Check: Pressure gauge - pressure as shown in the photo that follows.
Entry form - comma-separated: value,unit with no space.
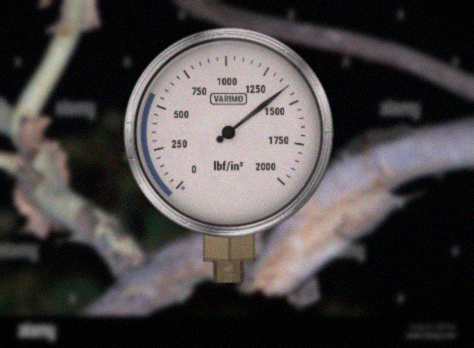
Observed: 1400,psi
